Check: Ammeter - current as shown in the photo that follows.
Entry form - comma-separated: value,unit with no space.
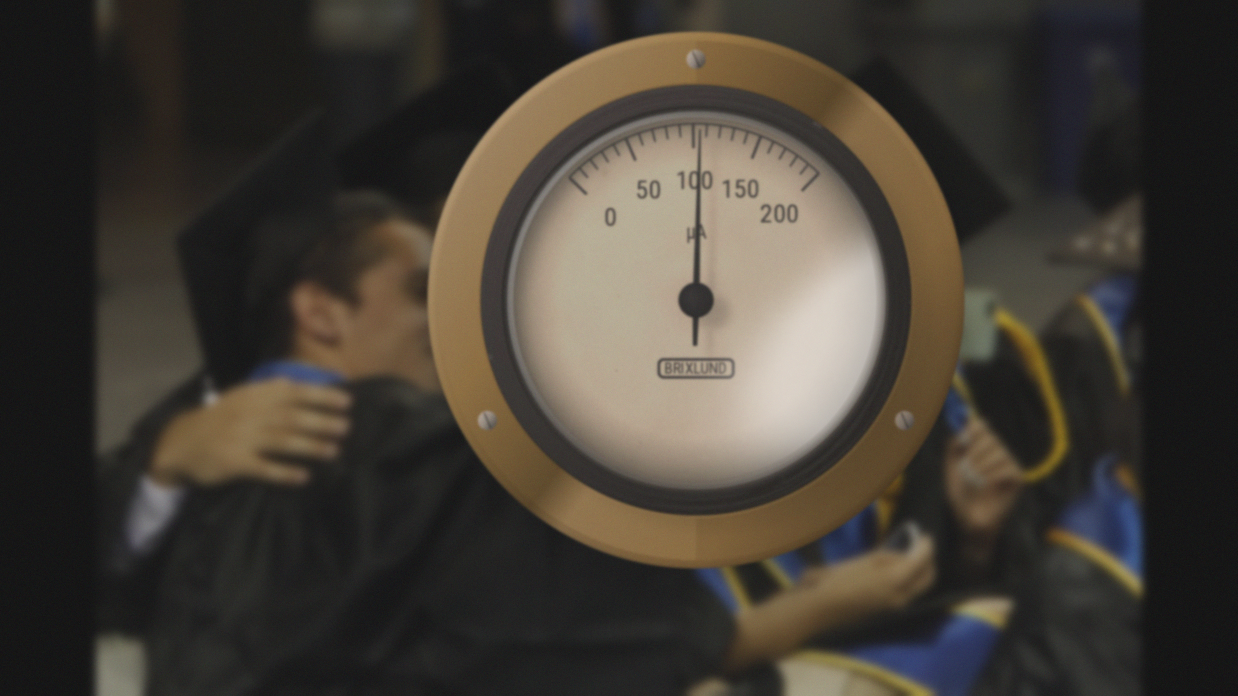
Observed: 105,µA
